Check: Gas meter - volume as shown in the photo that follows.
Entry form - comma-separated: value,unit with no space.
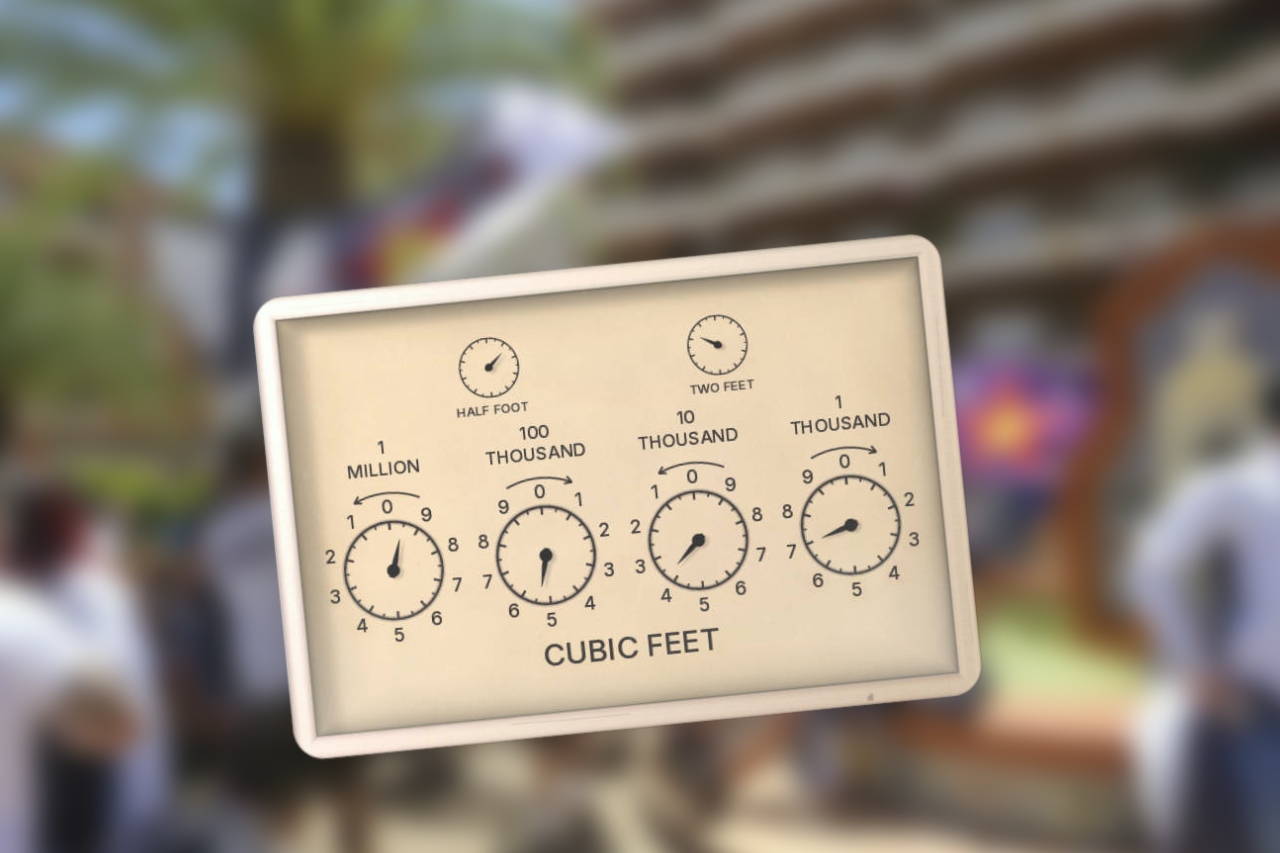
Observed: 953700,ft³
